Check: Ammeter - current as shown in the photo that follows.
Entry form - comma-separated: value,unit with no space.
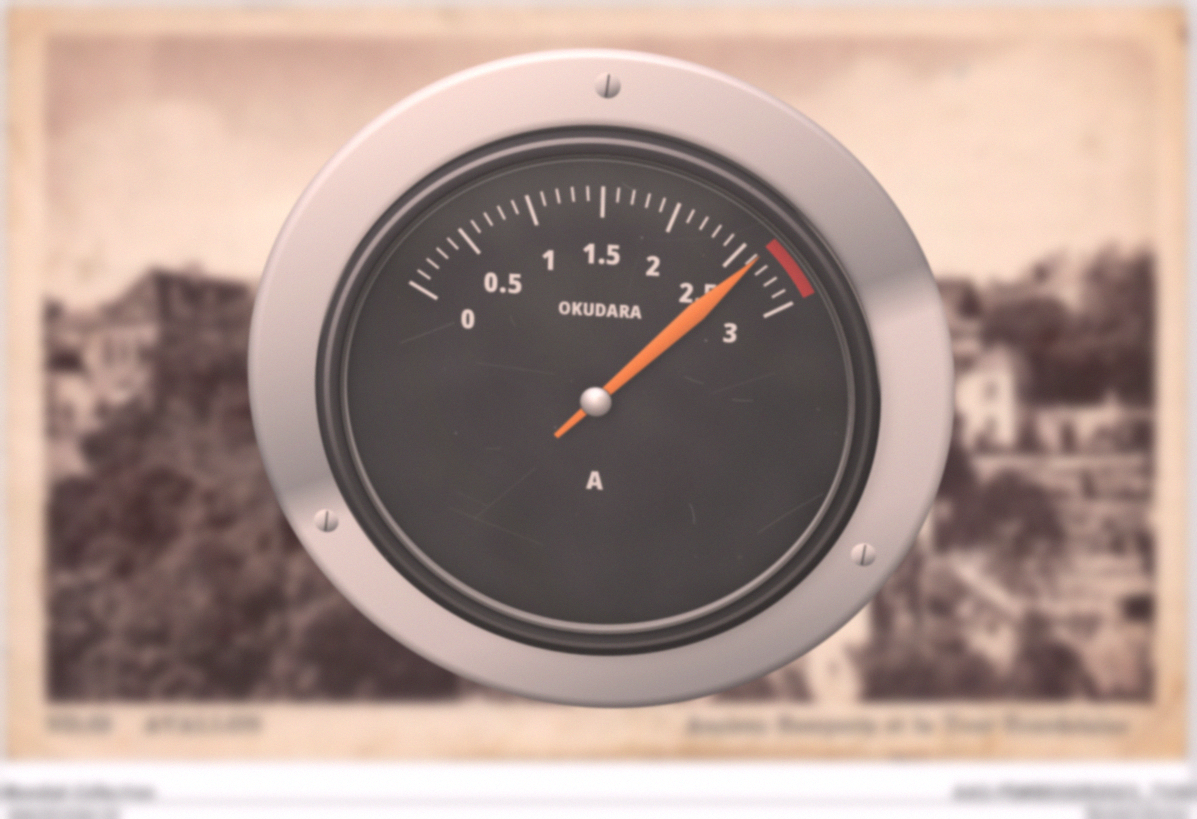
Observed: 2.6,A
